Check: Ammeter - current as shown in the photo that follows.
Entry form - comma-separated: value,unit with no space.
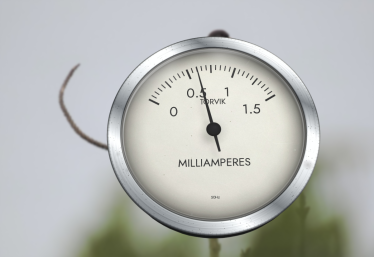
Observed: 0.6,mA
